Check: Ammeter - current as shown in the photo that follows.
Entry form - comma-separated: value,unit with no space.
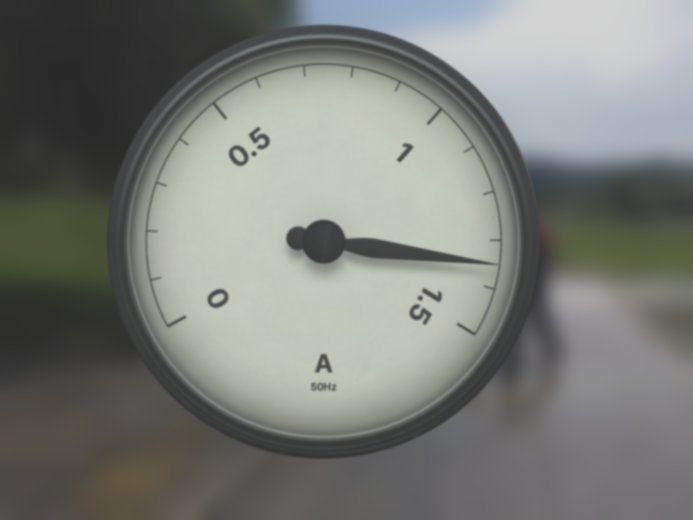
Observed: 1.35,A
